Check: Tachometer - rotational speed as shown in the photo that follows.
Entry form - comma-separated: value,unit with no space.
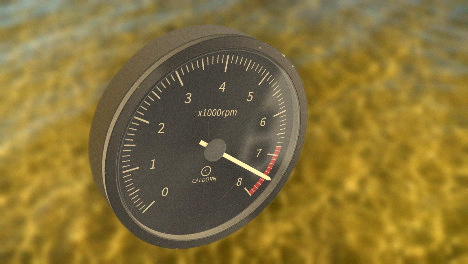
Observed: 7500,rpm
